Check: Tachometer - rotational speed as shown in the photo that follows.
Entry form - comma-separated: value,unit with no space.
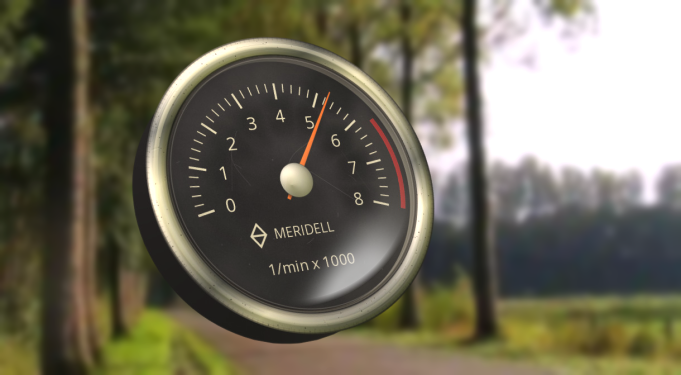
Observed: 5200,rpm
